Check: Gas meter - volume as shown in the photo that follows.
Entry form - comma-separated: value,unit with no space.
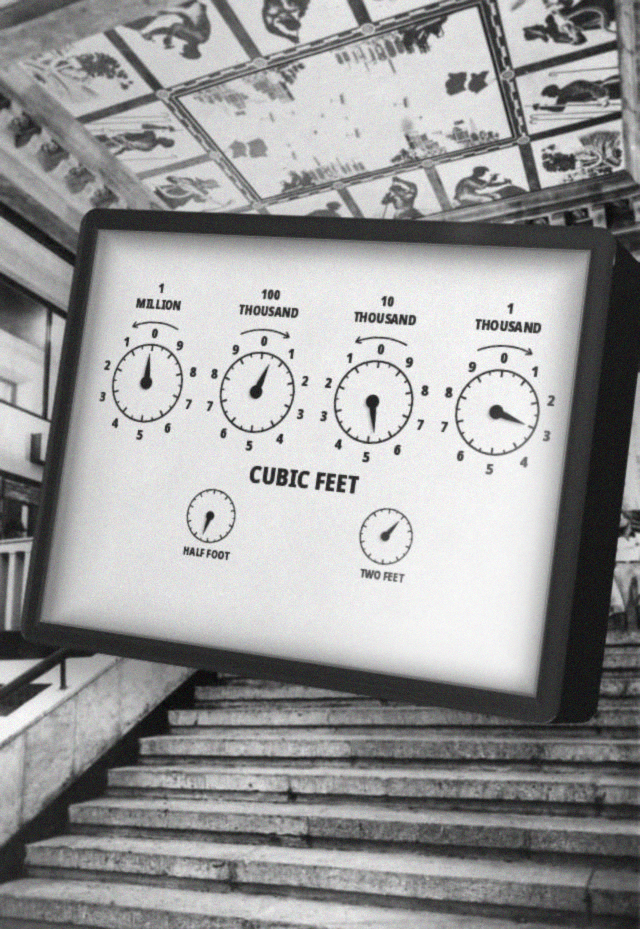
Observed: 5300,ft³
